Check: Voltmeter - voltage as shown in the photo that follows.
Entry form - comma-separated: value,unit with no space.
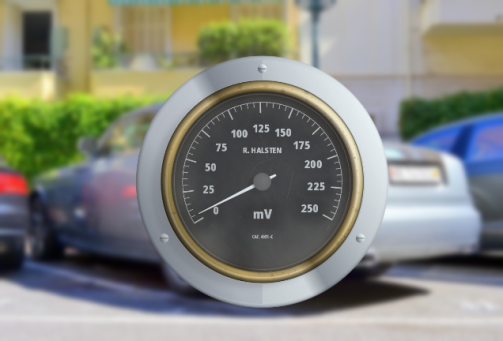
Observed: 5,mV
